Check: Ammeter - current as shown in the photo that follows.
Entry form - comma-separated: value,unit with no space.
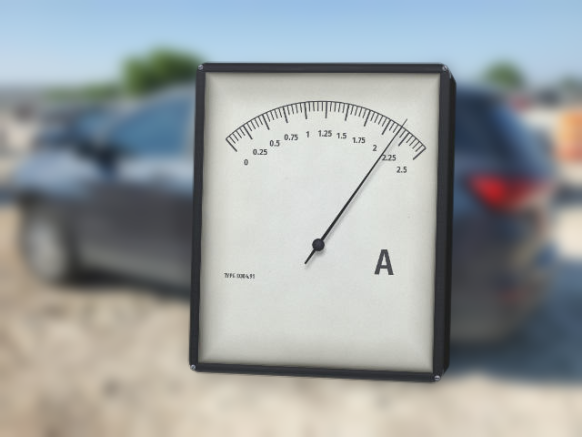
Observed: 2.15,A
